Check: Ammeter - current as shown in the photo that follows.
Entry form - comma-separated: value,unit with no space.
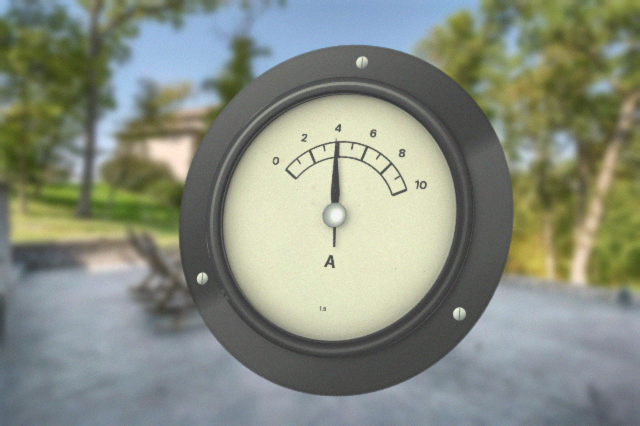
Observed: 4,A
